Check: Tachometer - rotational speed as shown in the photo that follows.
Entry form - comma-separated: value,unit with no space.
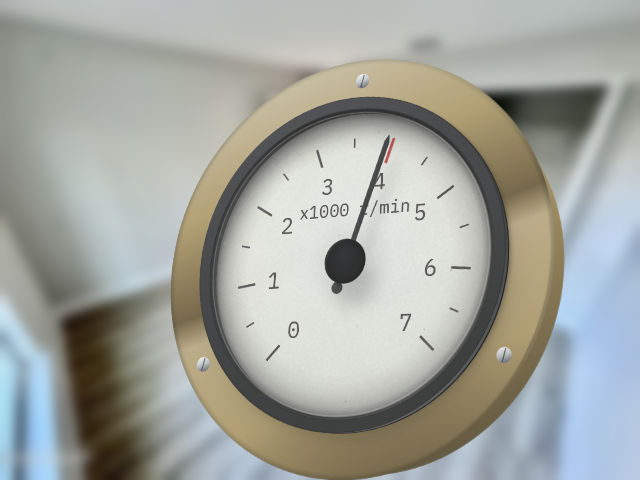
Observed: 4000,rpm
